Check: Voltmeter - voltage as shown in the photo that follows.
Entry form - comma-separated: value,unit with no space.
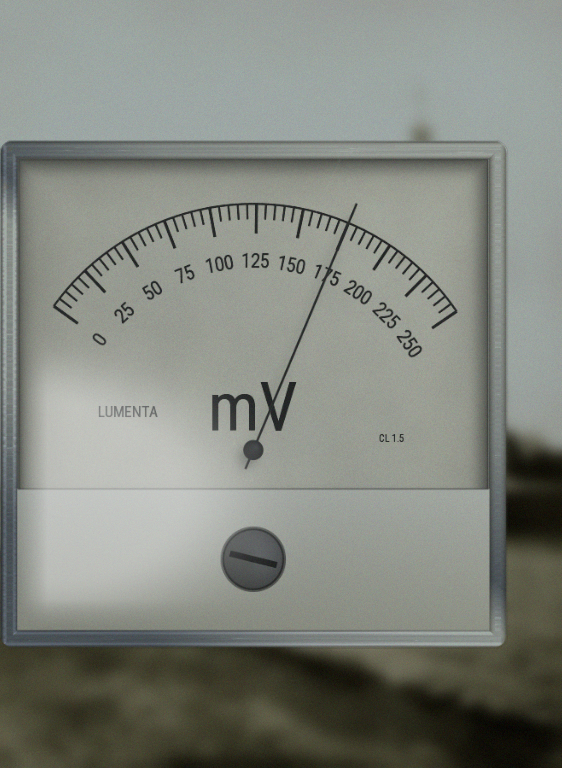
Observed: 175,mV
